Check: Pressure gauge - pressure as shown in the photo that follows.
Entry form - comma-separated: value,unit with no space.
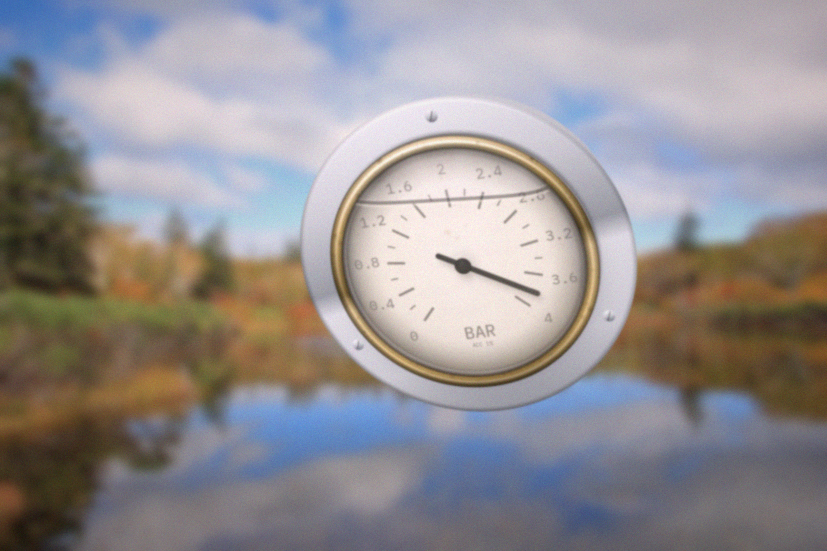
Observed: 3.8,bar
